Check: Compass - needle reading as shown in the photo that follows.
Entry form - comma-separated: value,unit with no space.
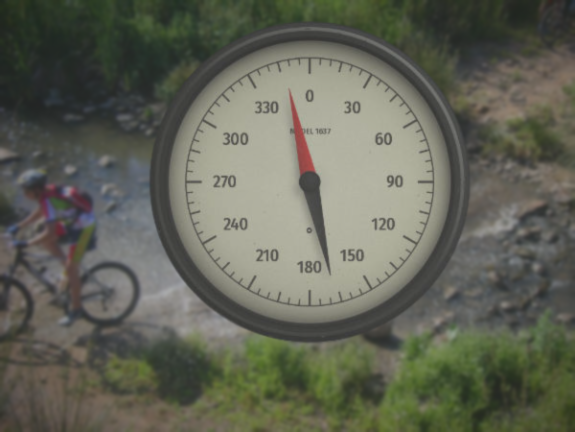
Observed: 347.5,°
